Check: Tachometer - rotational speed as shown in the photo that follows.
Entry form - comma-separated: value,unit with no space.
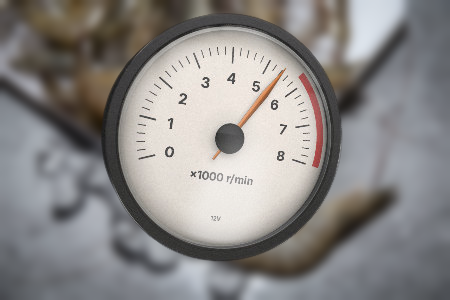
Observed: 5400,rpm
